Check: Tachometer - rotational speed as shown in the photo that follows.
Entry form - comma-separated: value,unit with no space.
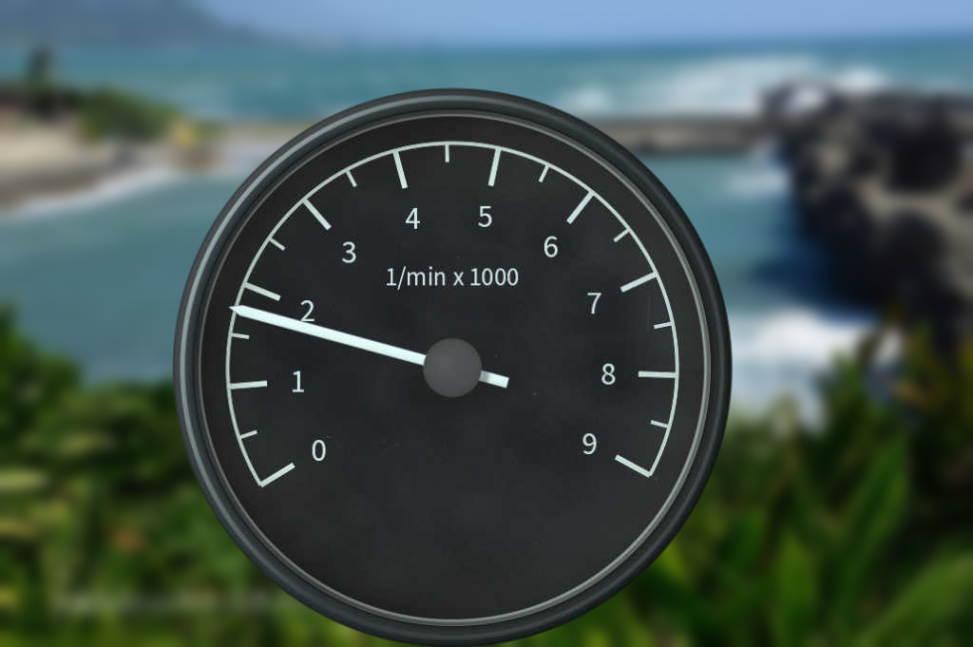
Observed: 1750,rpm
